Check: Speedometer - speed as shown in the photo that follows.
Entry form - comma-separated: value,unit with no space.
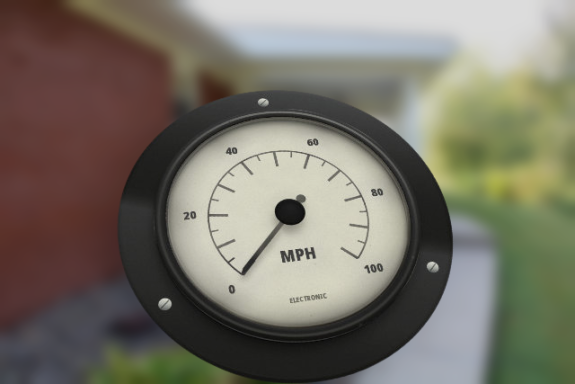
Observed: 0,mph
